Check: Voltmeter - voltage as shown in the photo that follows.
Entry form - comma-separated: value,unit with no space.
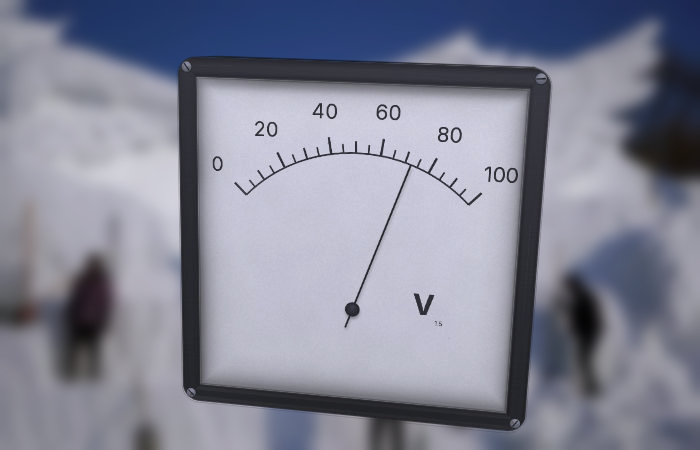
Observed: 72.5,V
